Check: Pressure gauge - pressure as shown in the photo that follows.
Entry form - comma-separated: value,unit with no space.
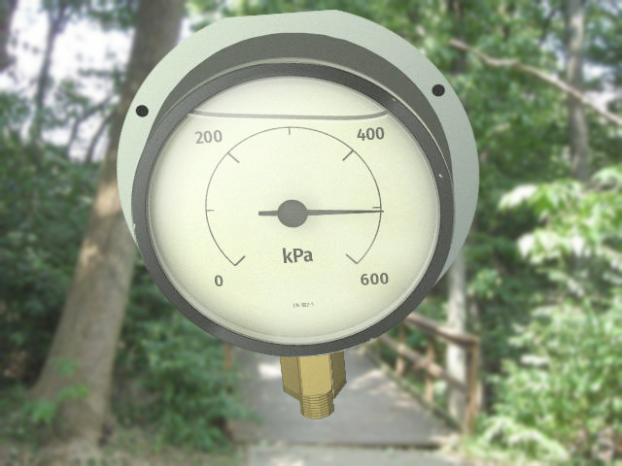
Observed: 500,kPa
